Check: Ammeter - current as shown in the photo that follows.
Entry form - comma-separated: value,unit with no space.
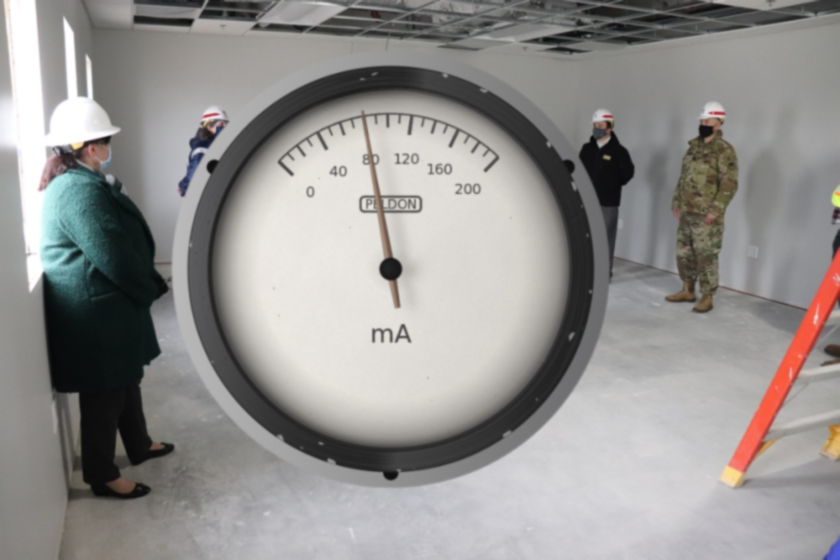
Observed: 80,mA
